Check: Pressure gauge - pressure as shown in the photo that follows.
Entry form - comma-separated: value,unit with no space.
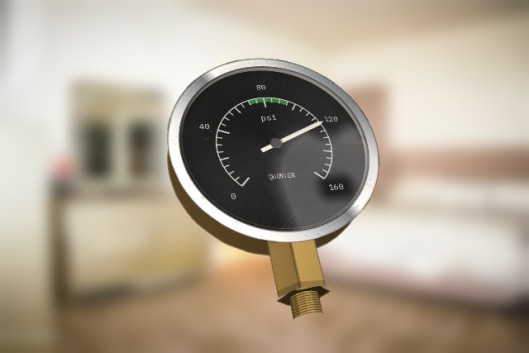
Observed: 120,psi
